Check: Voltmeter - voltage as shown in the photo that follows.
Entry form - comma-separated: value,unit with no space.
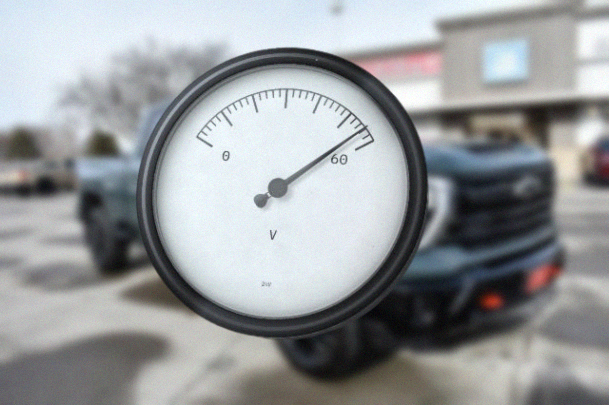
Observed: 56,V
